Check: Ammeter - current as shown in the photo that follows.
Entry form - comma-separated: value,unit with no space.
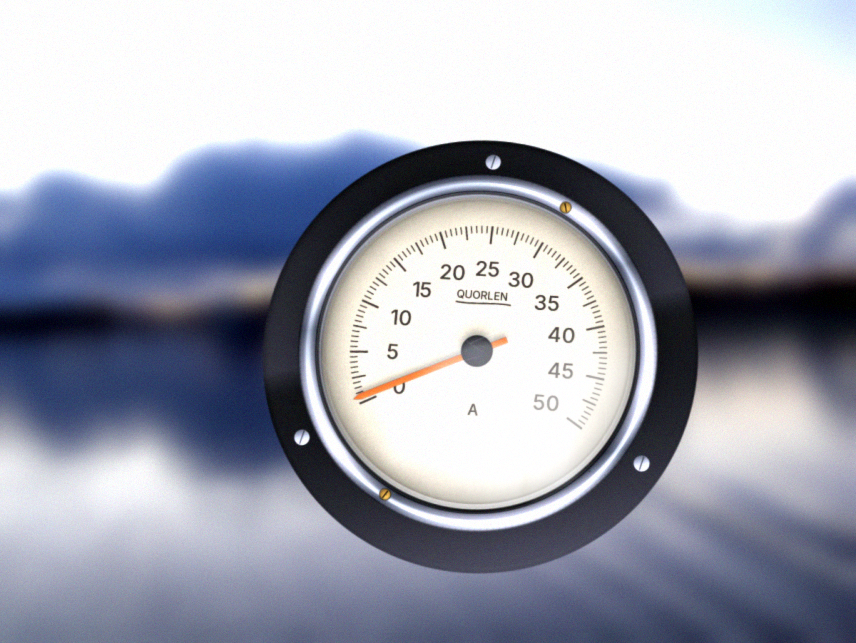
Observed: 0.5,A
